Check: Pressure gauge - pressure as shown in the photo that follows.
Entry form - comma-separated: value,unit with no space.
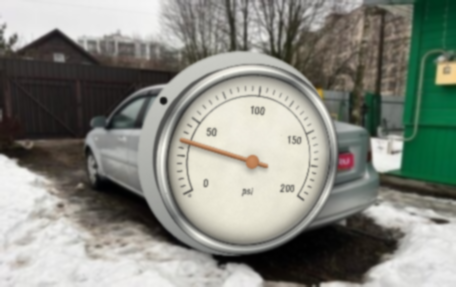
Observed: 35,psi
